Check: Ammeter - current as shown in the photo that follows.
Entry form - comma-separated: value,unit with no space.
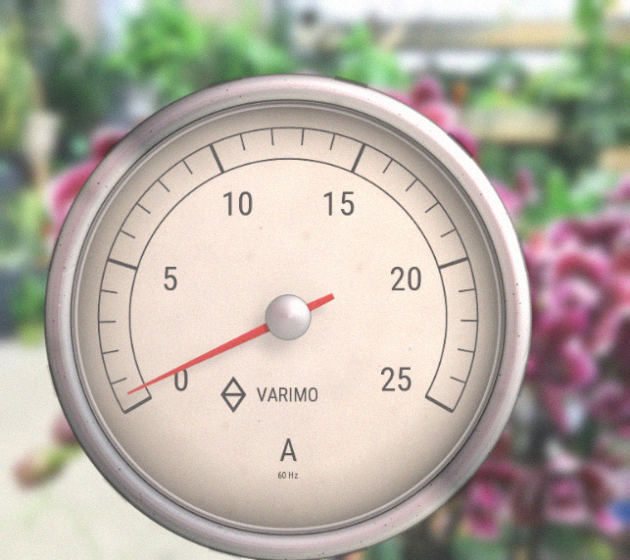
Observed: 0.5,A
